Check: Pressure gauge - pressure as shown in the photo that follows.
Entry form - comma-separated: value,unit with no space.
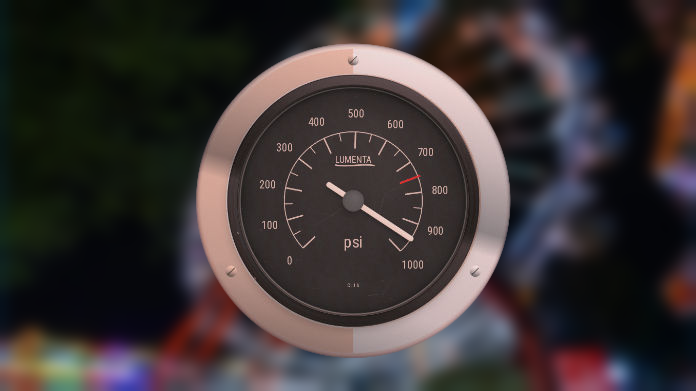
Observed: 950,psi
